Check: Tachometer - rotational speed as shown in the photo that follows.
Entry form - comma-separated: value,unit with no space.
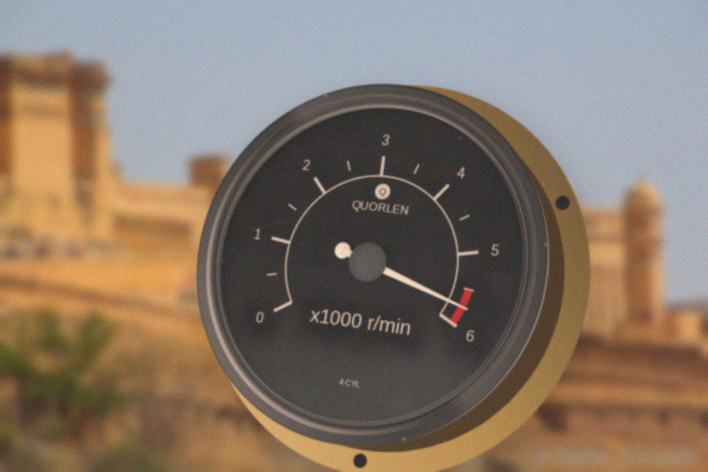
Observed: 5750,rpm
